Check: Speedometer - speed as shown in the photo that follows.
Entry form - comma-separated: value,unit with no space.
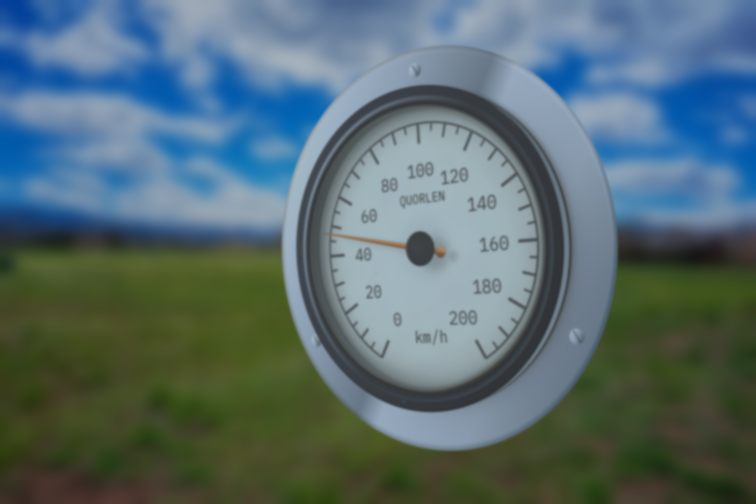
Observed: 47.5,km/h
